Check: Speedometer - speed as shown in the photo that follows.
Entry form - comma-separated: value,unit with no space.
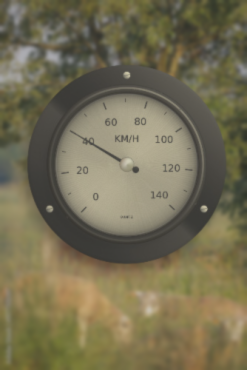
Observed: 40,km/h
